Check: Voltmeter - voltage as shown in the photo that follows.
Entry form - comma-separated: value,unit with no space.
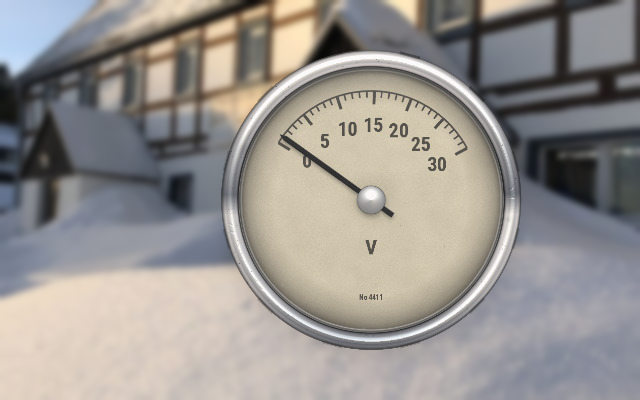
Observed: 1,V
